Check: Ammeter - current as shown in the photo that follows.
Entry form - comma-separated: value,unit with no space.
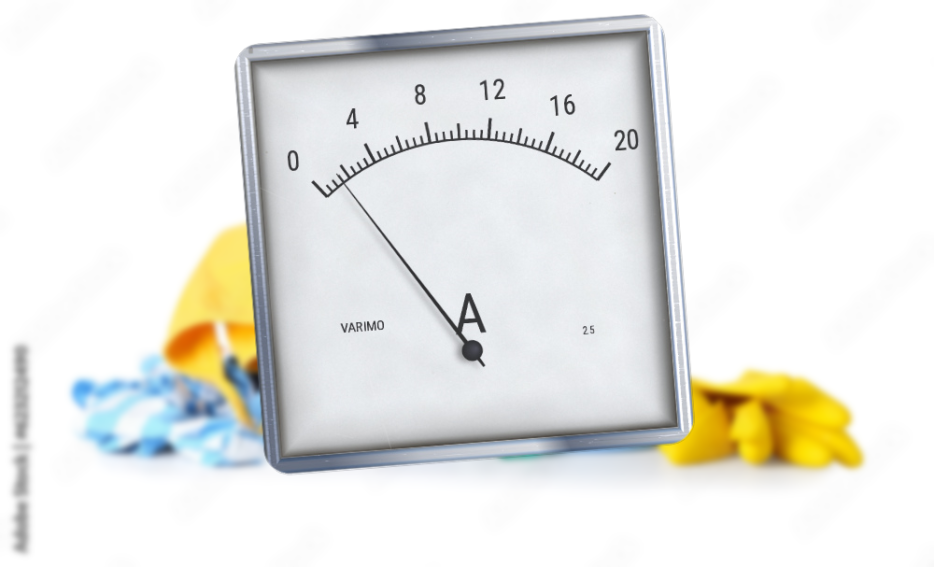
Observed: 1.5,A
